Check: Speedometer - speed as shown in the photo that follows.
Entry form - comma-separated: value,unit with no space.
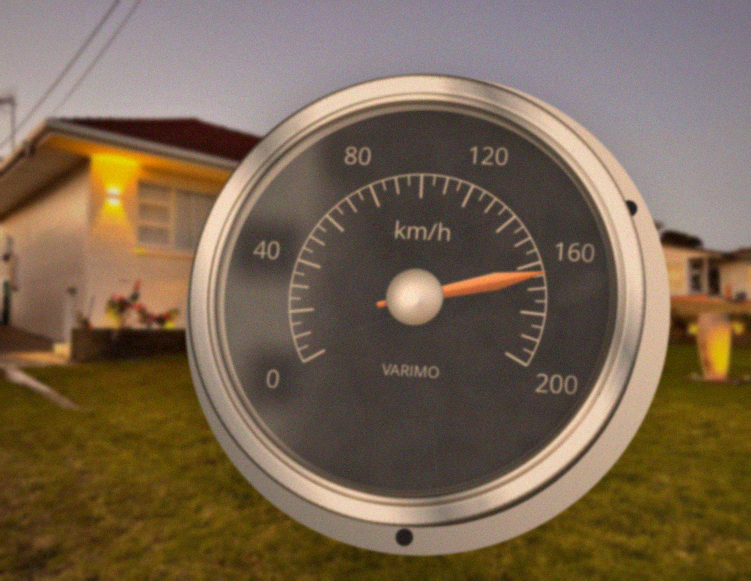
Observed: 165,km/h
